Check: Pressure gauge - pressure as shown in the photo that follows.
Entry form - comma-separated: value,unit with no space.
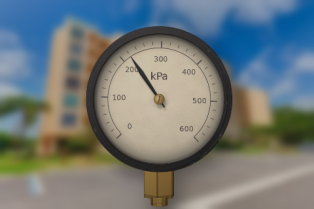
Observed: 220,kPa
